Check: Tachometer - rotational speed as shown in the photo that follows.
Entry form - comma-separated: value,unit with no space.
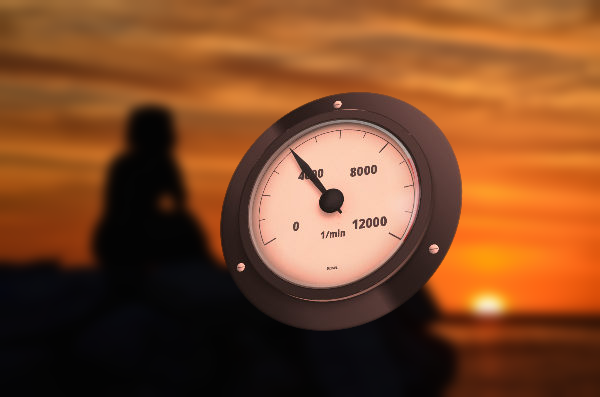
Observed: 4000,rpm
